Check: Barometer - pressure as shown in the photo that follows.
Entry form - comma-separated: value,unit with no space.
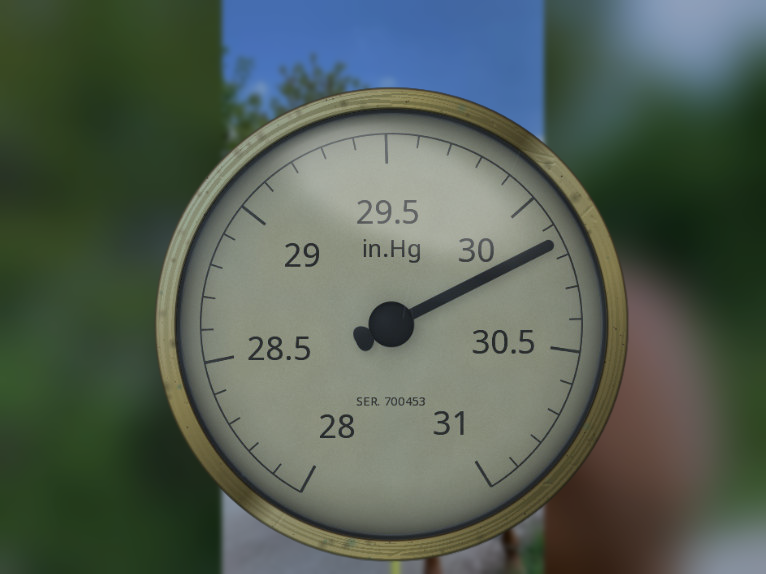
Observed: 30.15,inHg
